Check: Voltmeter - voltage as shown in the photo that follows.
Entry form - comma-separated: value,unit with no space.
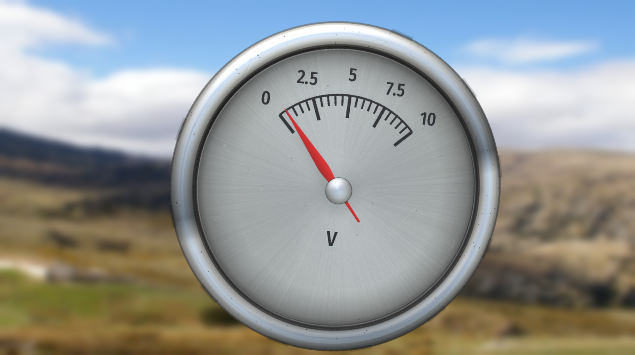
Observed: 0.5,V
